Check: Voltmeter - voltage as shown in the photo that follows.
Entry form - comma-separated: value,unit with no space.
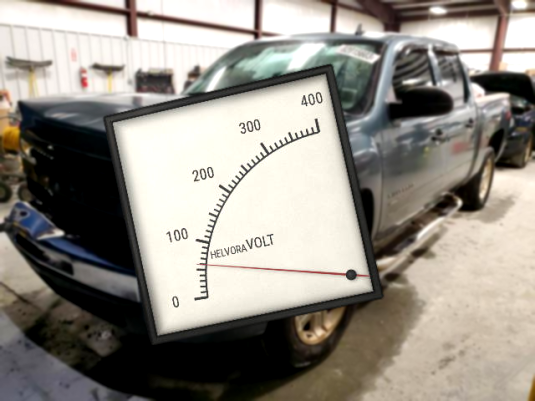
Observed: 60,V
